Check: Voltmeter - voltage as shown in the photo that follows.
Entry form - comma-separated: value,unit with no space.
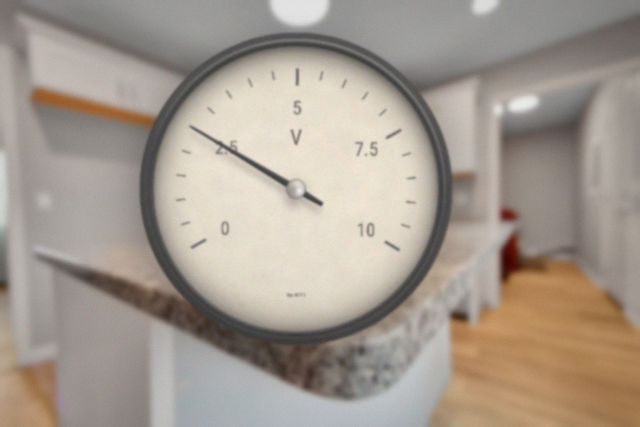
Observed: 2.5,V
